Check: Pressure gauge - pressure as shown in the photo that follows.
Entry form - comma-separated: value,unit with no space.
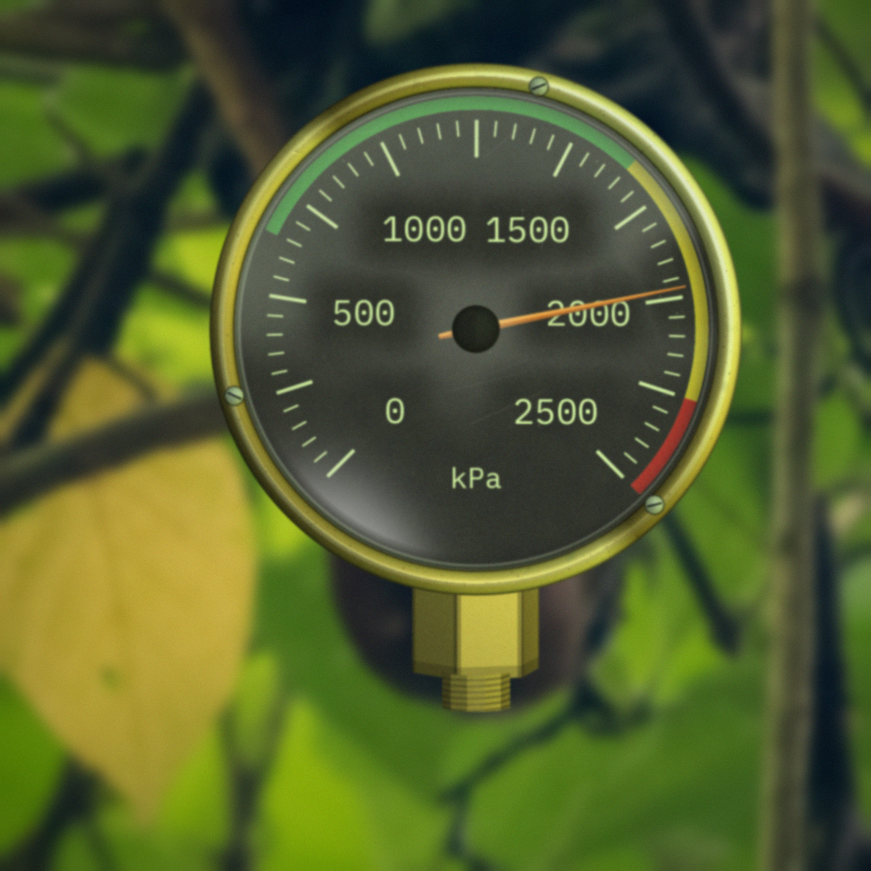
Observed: 1975,kPa
